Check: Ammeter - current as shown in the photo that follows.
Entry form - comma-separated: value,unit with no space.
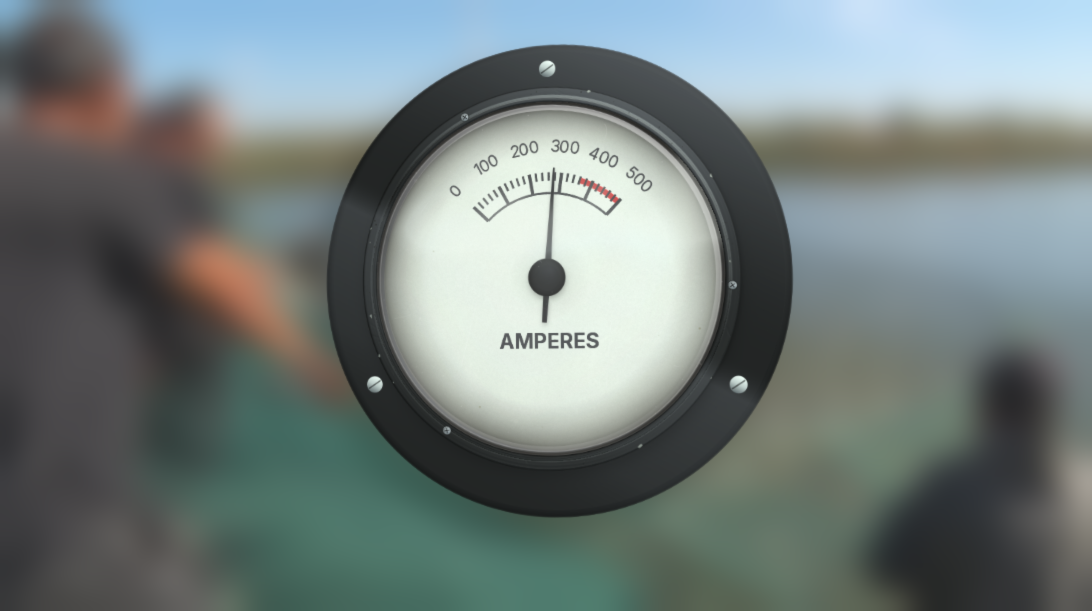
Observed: 280,A
